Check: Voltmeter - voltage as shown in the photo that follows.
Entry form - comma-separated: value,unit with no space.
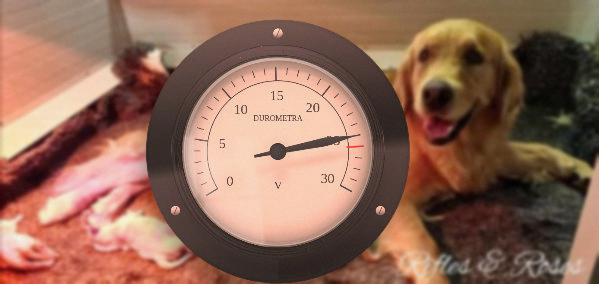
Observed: 25,V
